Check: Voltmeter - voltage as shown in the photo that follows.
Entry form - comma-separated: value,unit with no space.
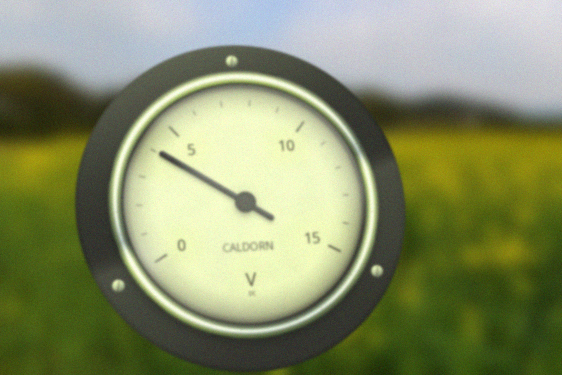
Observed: 4,V
